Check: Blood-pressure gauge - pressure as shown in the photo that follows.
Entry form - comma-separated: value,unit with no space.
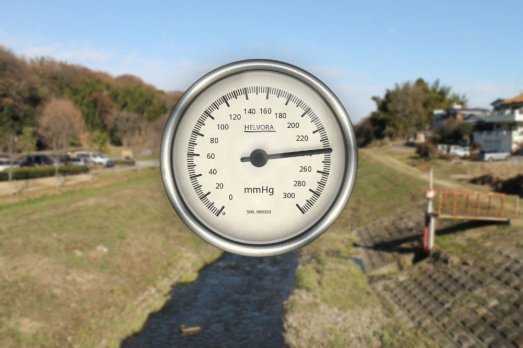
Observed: 240,mmHg
